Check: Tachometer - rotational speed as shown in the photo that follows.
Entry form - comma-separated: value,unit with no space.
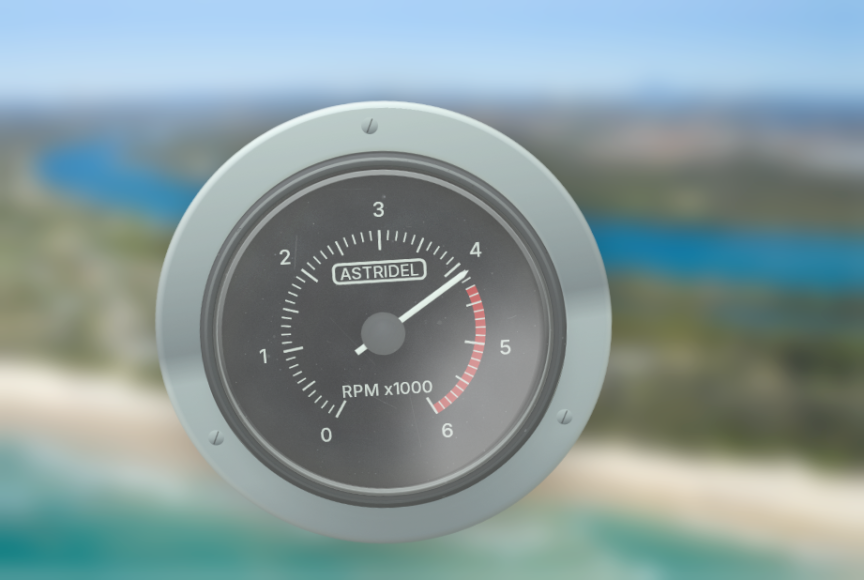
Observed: 4100,rpm
